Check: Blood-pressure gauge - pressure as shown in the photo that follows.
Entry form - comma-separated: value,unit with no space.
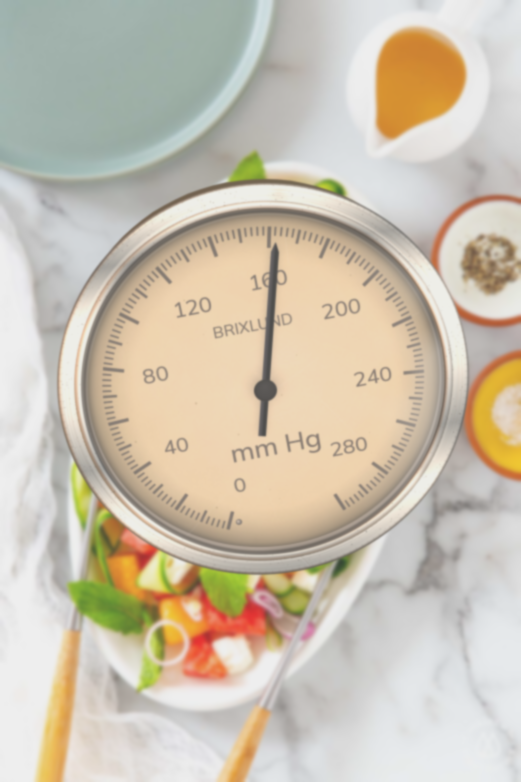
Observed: 162,mmHg
